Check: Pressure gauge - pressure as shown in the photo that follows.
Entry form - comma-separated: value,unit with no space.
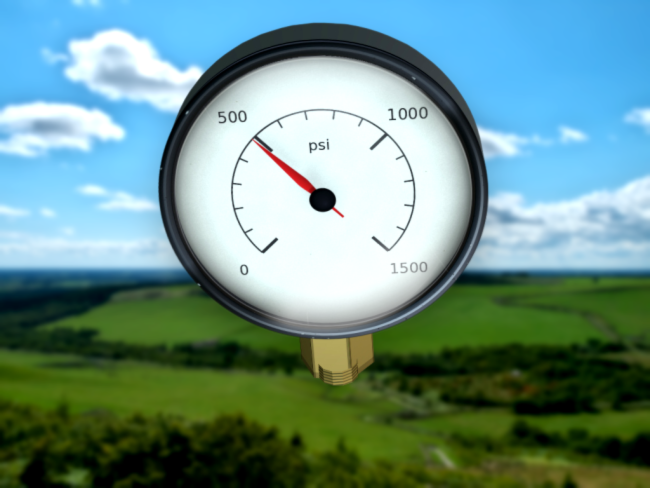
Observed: 500,psi
